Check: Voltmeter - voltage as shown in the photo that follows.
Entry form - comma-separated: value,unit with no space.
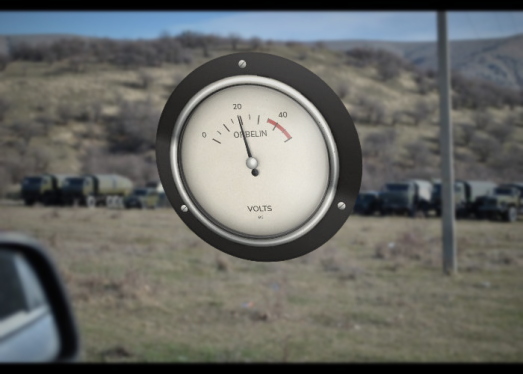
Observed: 20,V
